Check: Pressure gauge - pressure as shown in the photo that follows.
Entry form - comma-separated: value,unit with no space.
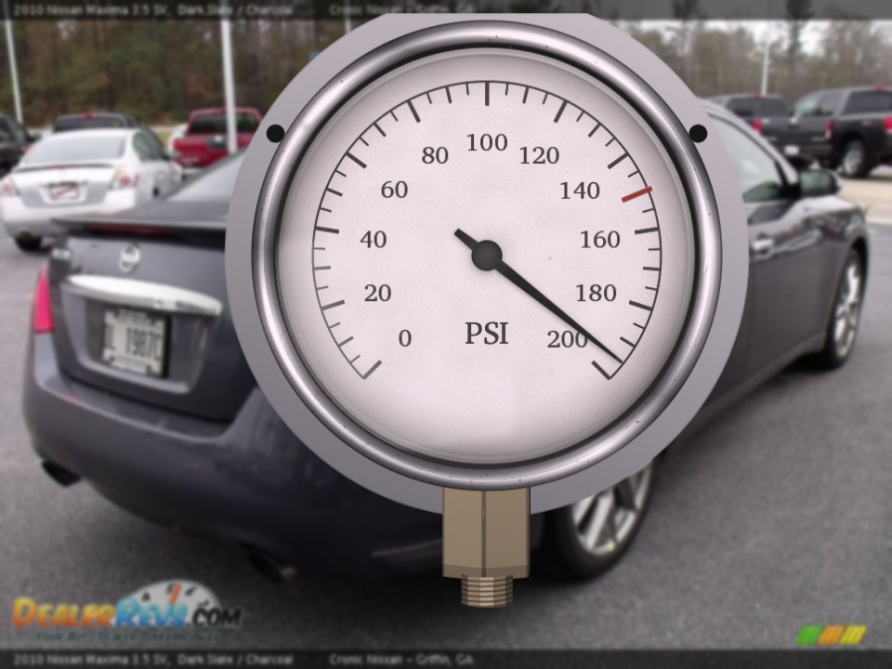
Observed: 195,psi
